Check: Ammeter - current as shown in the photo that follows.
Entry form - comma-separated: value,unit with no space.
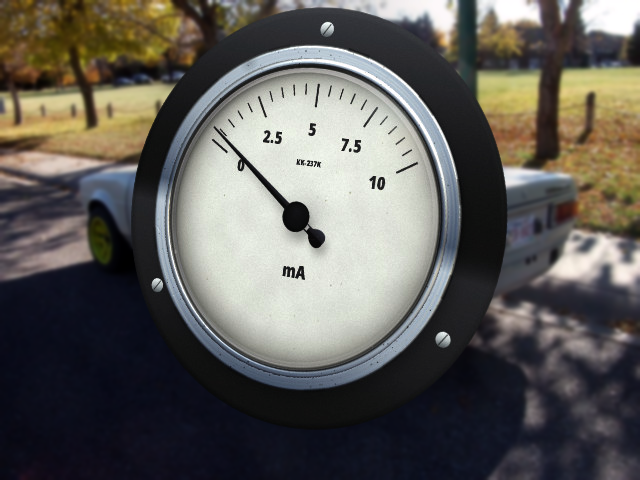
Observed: 0.5,mA
